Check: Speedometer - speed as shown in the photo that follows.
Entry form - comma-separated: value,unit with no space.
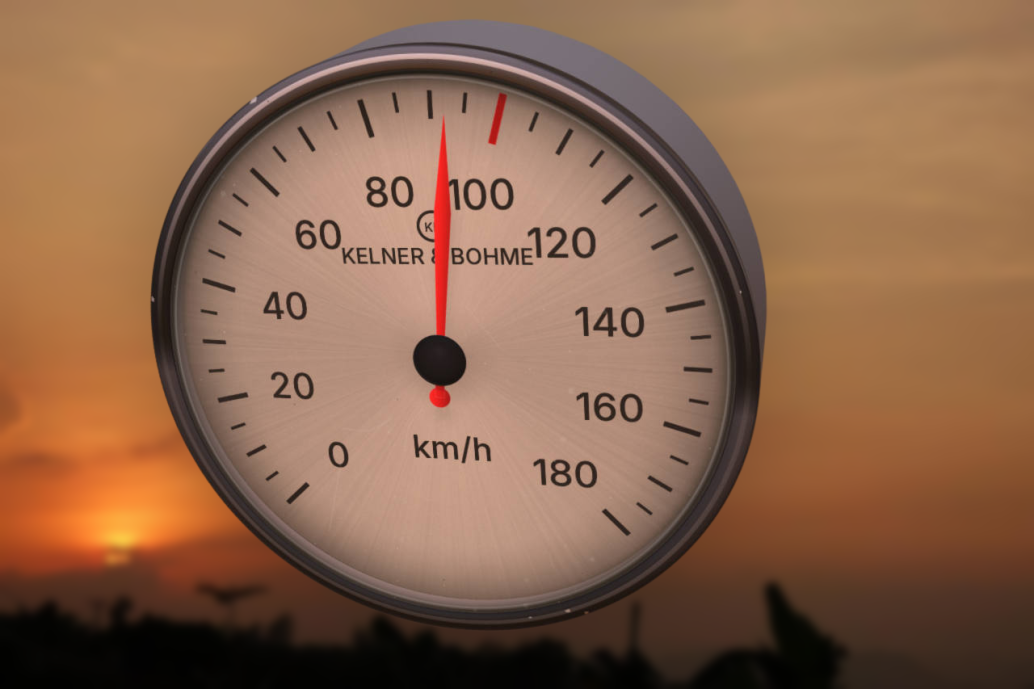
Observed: 92.5,km/h
